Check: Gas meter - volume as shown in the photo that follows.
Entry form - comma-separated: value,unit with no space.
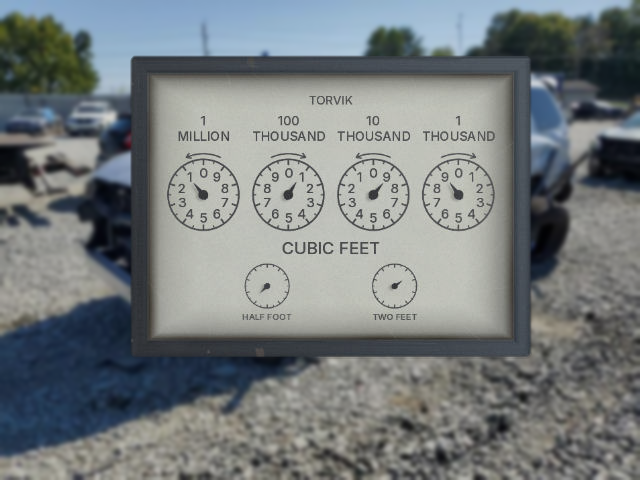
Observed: 108900,ft³
